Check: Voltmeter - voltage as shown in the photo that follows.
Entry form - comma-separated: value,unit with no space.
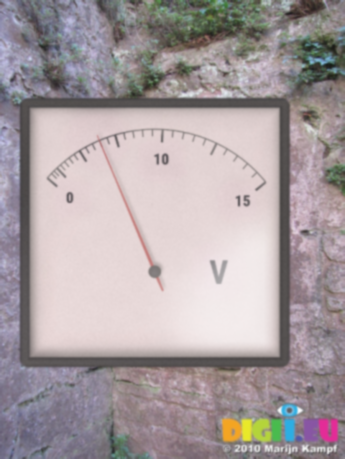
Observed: 6.5,V
